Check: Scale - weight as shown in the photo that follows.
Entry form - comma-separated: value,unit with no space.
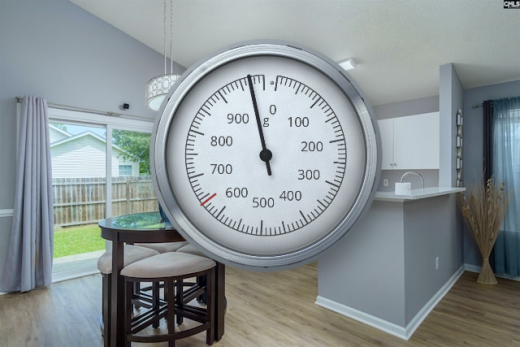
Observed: 970,g
